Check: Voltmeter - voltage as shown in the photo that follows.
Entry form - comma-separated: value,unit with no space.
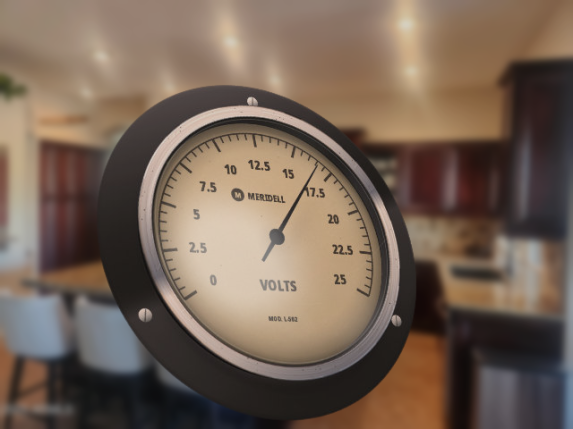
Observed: 16.5,V
